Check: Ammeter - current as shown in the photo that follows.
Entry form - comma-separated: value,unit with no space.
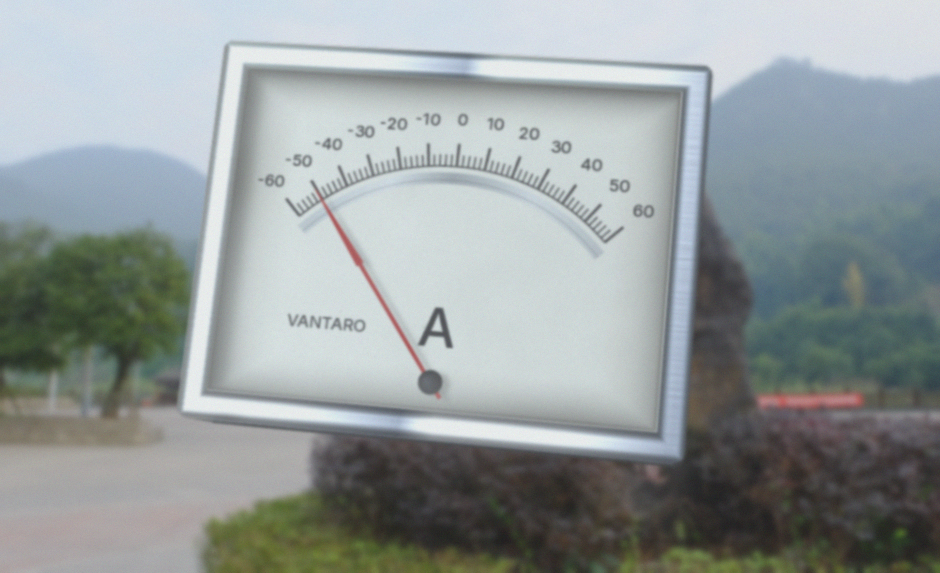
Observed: -50,A
